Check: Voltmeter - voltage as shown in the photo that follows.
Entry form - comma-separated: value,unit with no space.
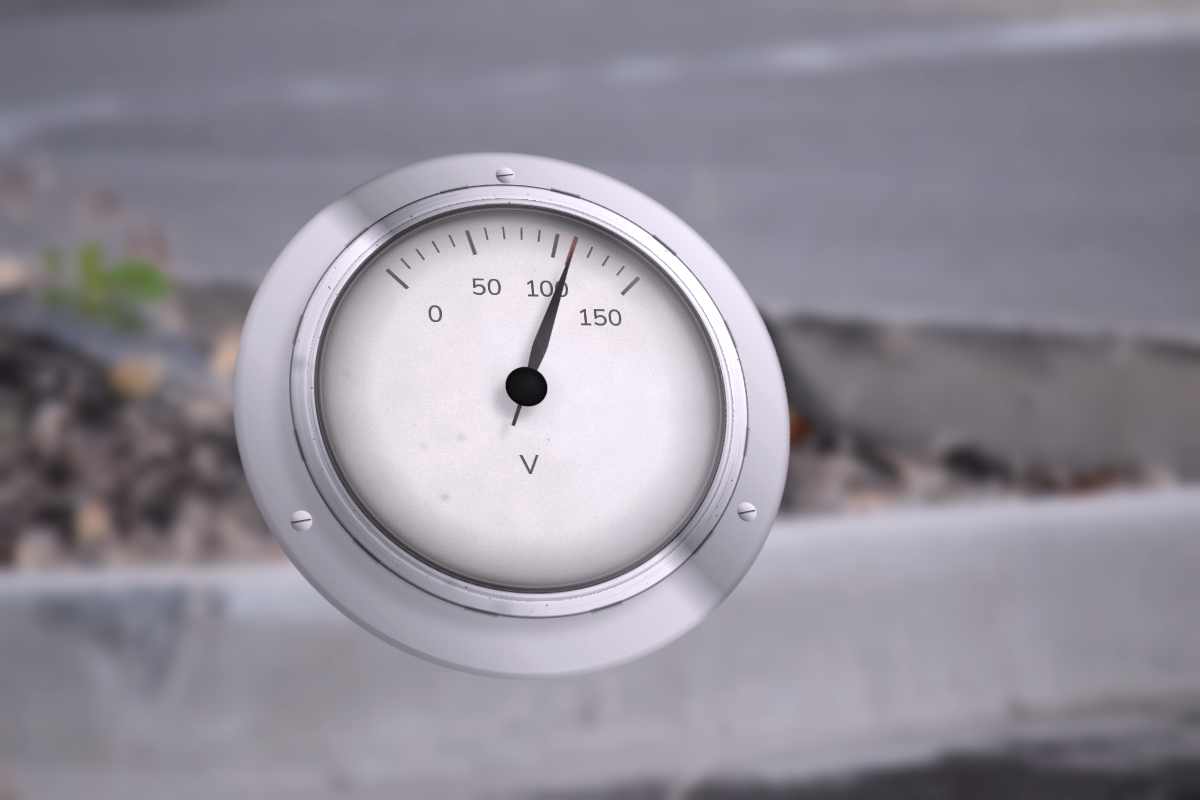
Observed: 110,V
